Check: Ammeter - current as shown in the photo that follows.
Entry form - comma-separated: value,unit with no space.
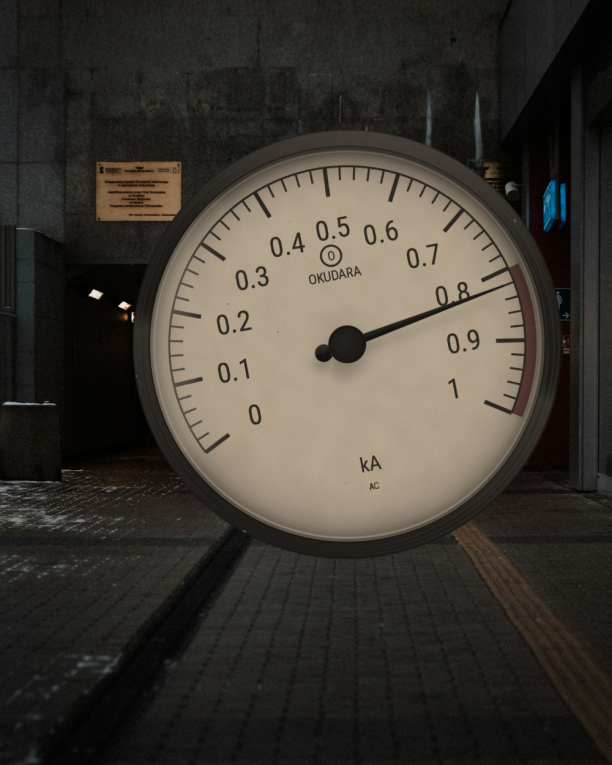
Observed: 0.82,kA
